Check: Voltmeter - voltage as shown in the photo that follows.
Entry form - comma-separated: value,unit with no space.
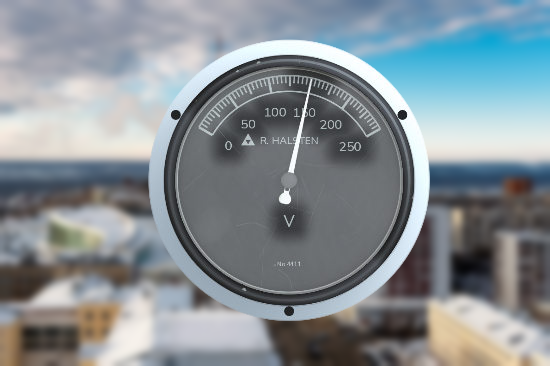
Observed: 150,V
